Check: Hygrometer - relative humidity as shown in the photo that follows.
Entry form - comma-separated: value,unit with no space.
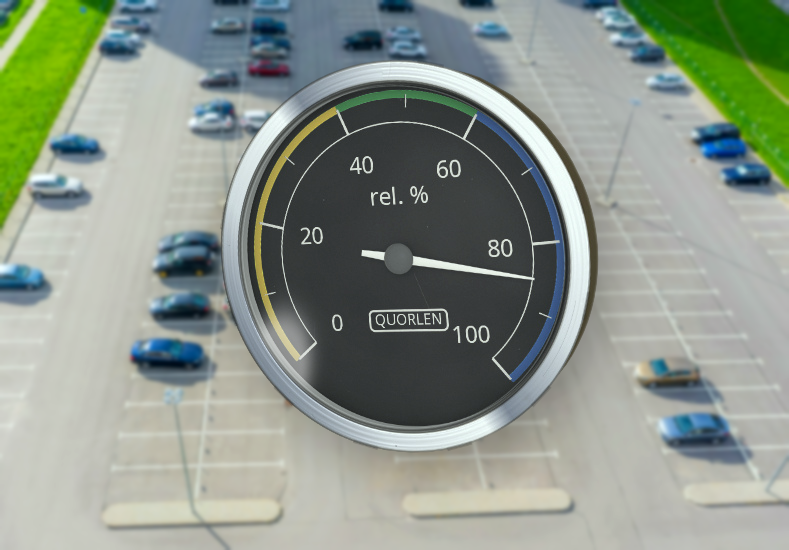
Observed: 85,%
